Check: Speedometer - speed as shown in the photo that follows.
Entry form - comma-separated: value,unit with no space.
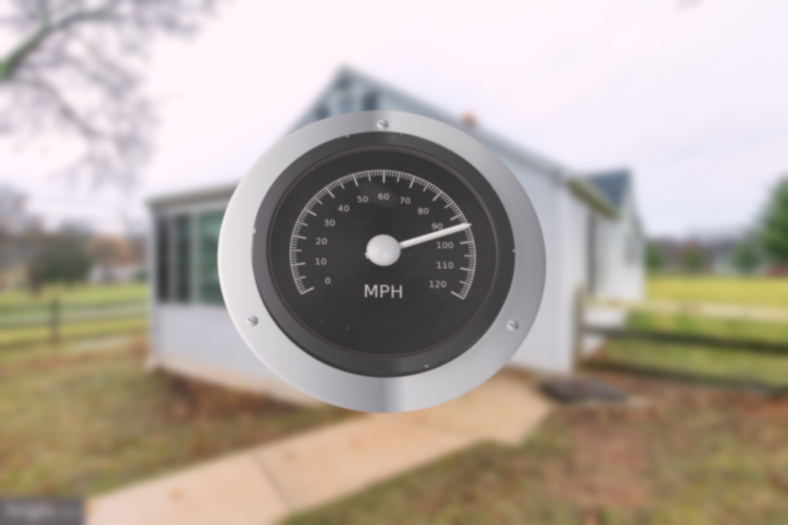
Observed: 95,mph
